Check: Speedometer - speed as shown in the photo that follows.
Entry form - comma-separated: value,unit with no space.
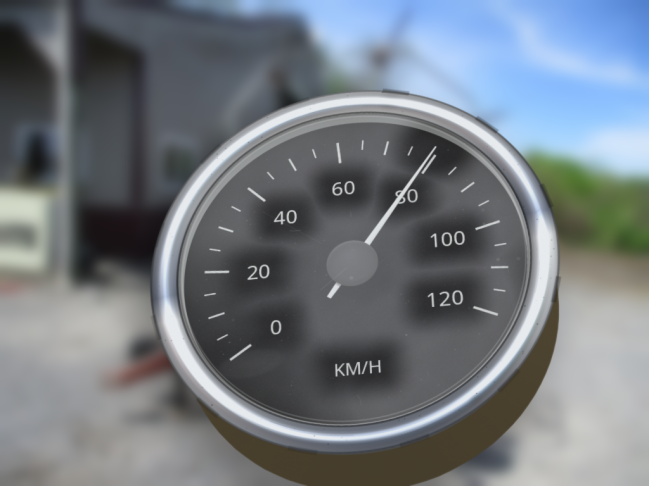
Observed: 80,km/h
